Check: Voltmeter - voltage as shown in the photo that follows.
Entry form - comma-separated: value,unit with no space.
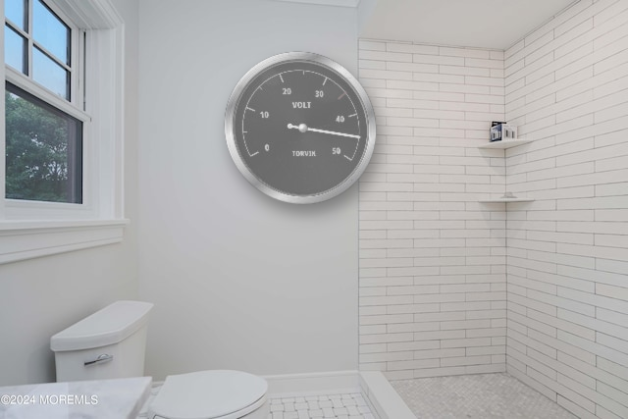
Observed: 45,V
